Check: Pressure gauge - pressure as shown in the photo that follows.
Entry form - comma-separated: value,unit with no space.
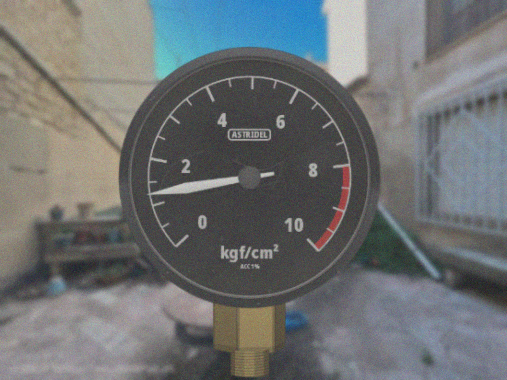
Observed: 1.25,kg/cm²
